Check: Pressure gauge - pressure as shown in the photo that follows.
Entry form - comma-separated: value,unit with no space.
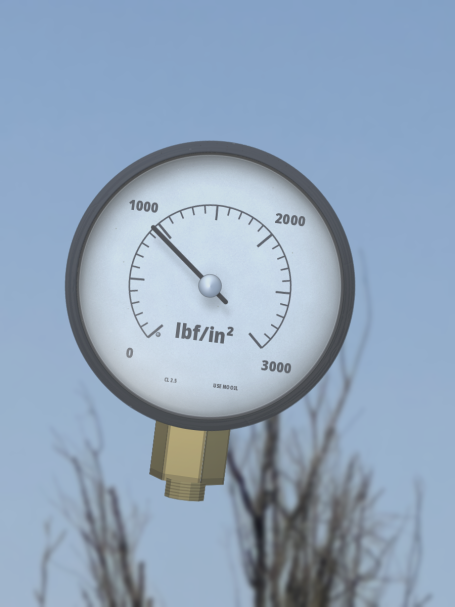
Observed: 950,psi
